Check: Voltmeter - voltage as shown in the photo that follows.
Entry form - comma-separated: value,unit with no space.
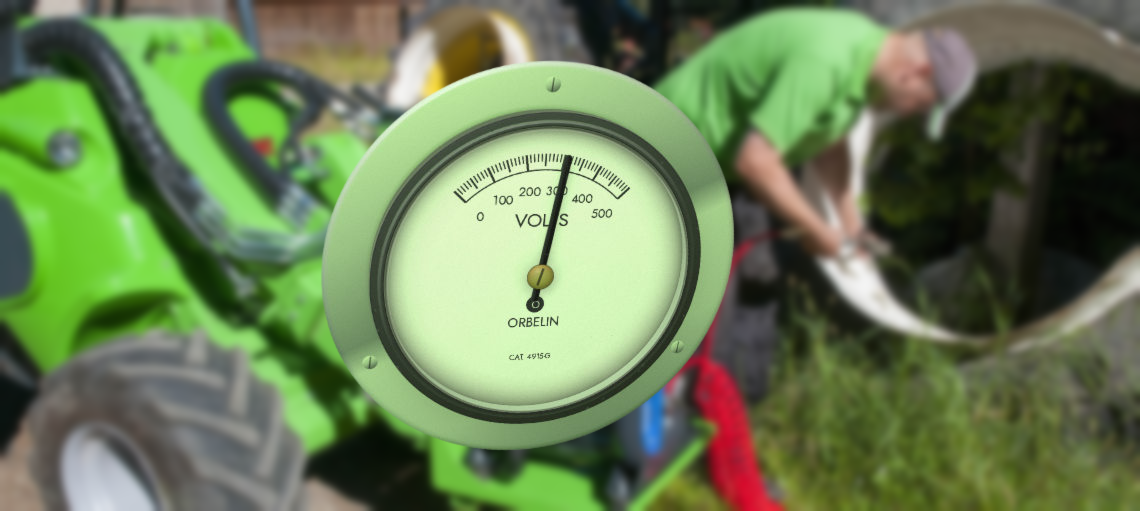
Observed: 300,V
